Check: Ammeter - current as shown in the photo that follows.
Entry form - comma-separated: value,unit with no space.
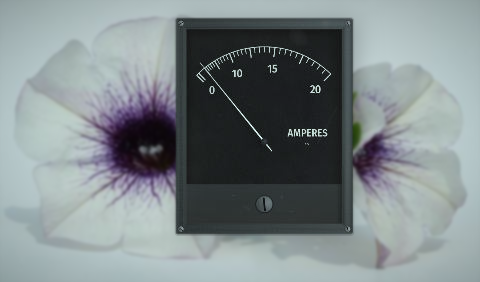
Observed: 5,A
